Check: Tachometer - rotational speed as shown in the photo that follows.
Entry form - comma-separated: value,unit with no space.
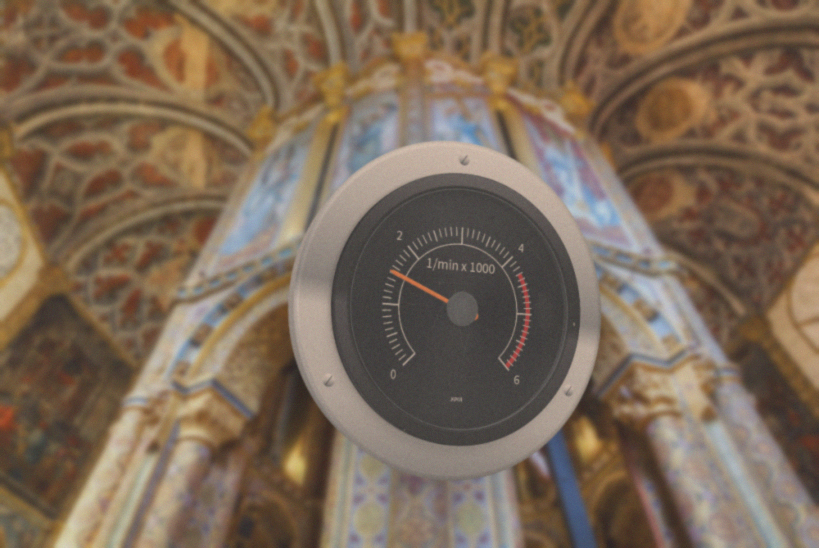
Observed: 1500,rpm
